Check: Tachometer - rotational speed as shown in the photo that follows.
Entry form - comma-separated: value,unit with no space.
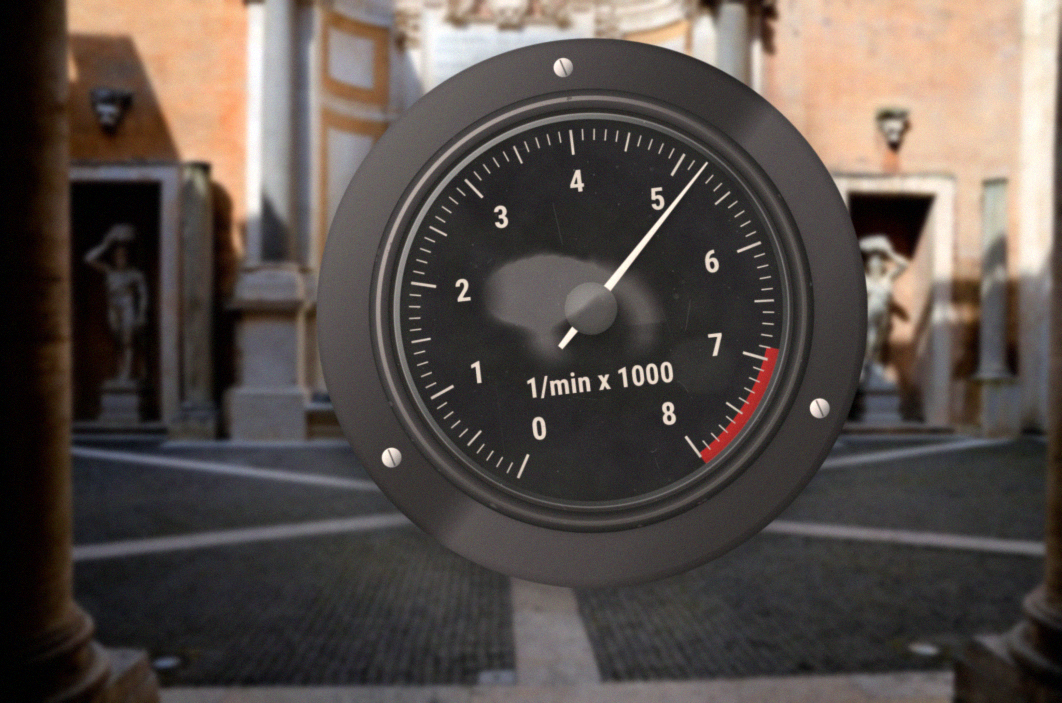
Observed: 5200,rpm
